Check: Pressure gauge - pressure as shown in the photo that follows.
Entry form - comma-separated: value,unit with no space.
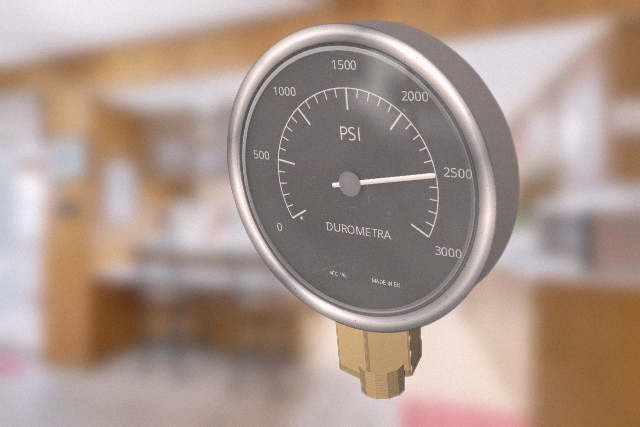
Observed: 2500,psi
